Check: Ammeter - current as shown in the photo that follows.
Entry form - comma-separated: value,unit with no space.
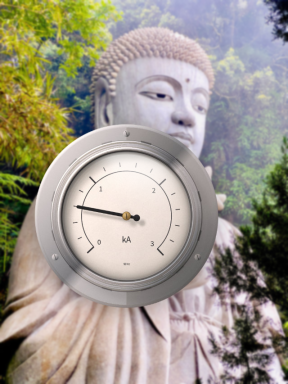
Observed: 0.6,kA
